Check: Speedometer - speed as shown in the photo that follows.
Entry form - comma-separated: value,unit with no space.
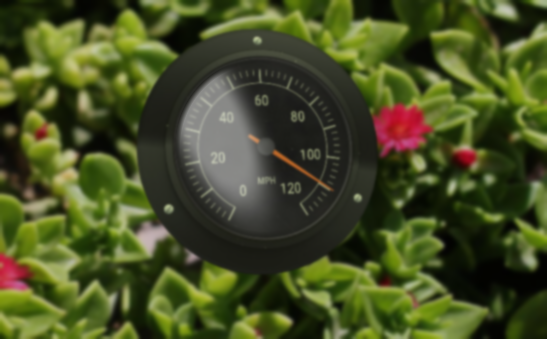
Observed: 110,mph
